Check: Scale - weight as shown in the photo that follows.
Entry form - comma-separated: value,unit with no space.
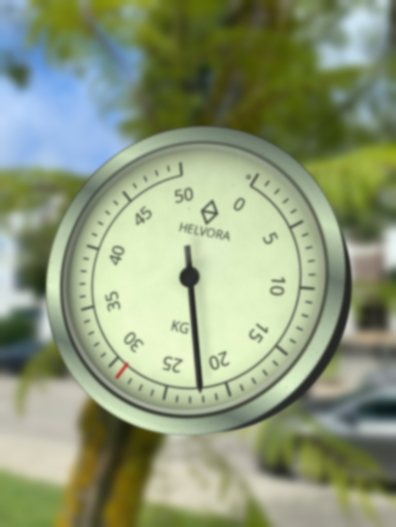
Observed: 22,kg
